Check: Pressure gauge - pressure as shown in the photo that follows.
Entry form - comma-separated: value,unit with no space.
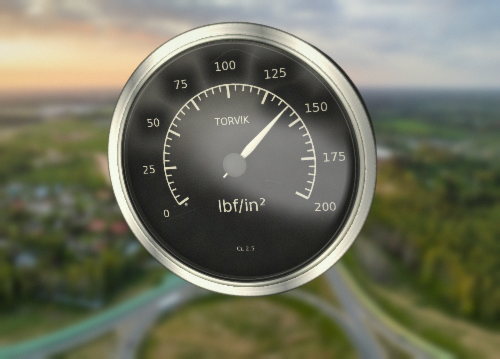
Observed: 140,psi
